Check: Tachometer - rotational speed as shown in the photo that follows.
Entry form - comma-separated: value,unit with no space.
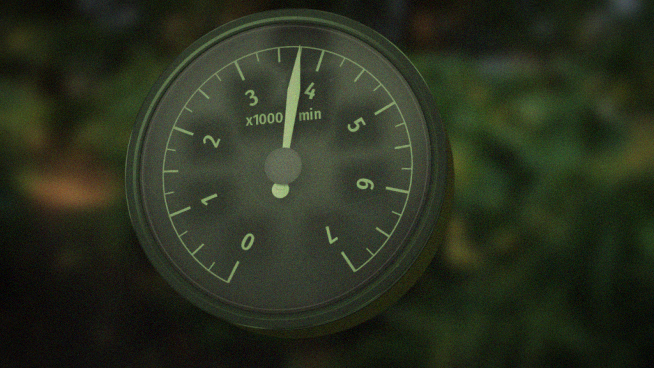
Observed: 3750,rpm
